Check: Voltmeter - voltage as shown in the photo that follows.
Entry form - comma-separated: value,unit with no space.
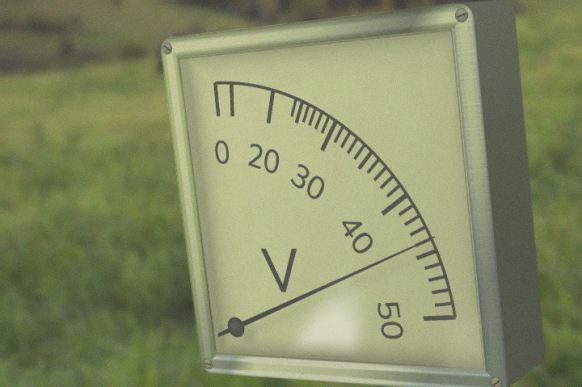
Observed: 44,V
